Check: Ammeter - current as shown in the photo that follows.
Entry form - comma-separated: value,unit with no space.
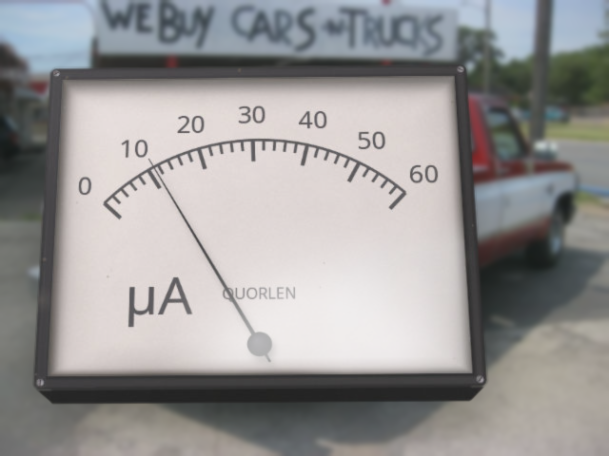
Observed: 11,µA
